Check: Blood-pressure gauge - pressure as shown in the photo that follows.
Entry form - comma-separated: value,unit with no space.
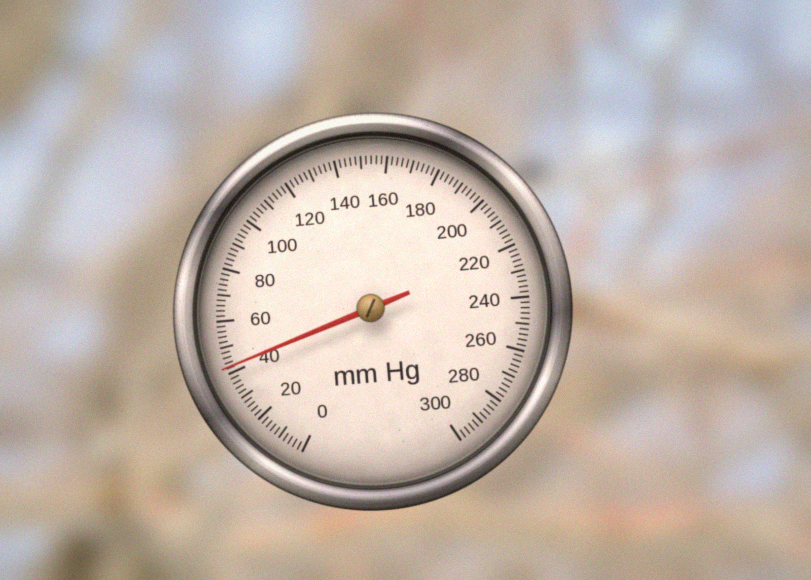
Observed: 42,mmHg
